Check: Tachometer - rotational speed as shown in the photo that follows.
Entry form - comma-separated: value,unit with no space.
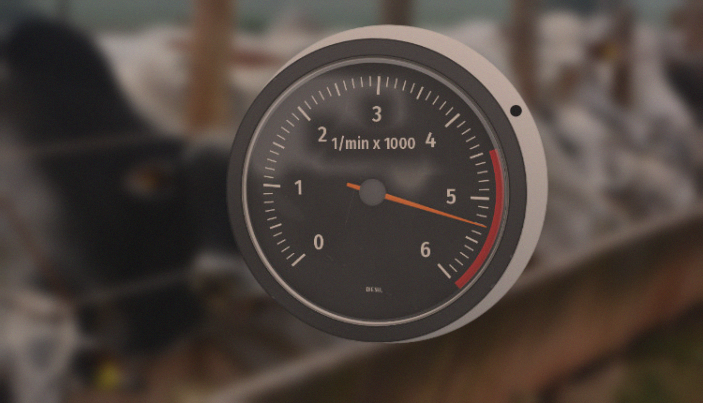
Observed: 5300,rpm
